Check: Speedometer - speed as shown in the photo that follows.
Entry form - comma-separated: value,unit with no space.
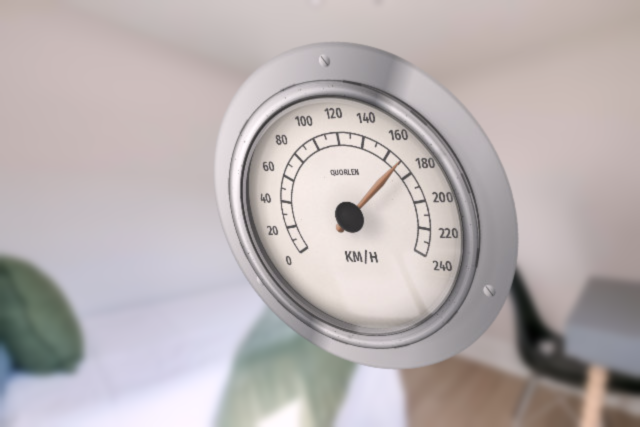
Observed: 170,km/h
